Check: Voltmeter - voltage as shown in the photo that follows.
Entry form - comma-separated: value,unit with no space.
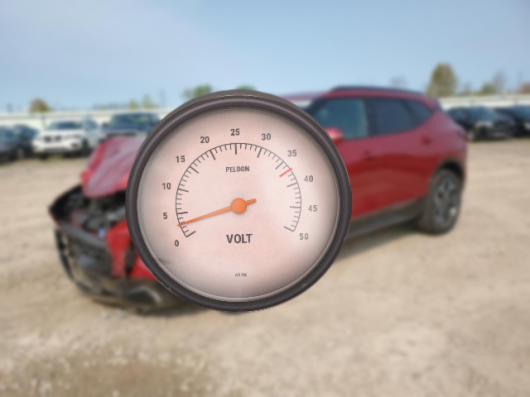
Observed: 3,V
